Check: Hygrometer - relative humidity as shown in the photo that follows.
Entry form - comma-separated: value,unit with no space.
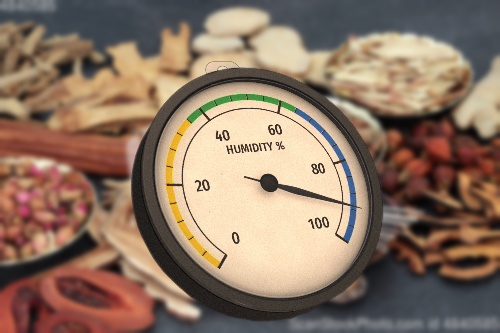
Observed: 92,%
